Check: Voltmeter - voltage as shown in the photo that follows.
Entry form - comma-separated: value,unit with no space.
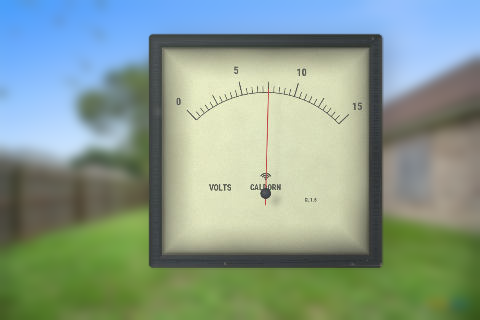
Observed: 7.5,V
